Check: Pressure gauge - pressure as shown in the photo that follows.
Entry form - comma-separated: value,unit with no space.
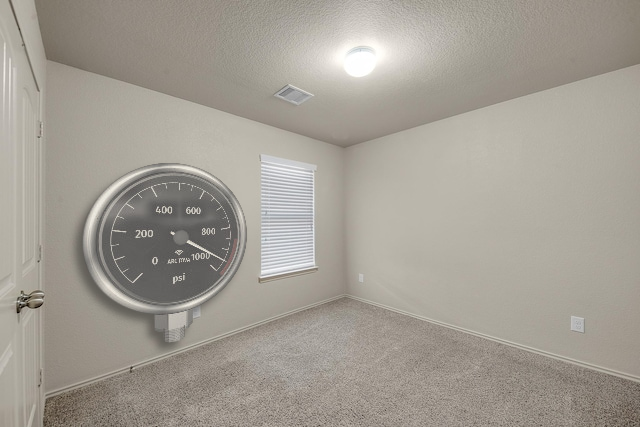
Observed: 950,psi
